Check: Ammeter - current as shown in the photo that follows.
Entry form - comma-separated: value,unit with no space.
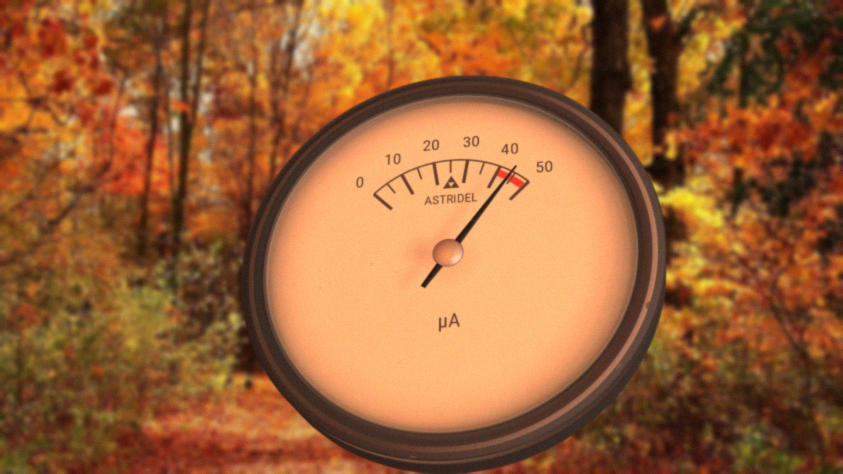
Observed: 45,µA
